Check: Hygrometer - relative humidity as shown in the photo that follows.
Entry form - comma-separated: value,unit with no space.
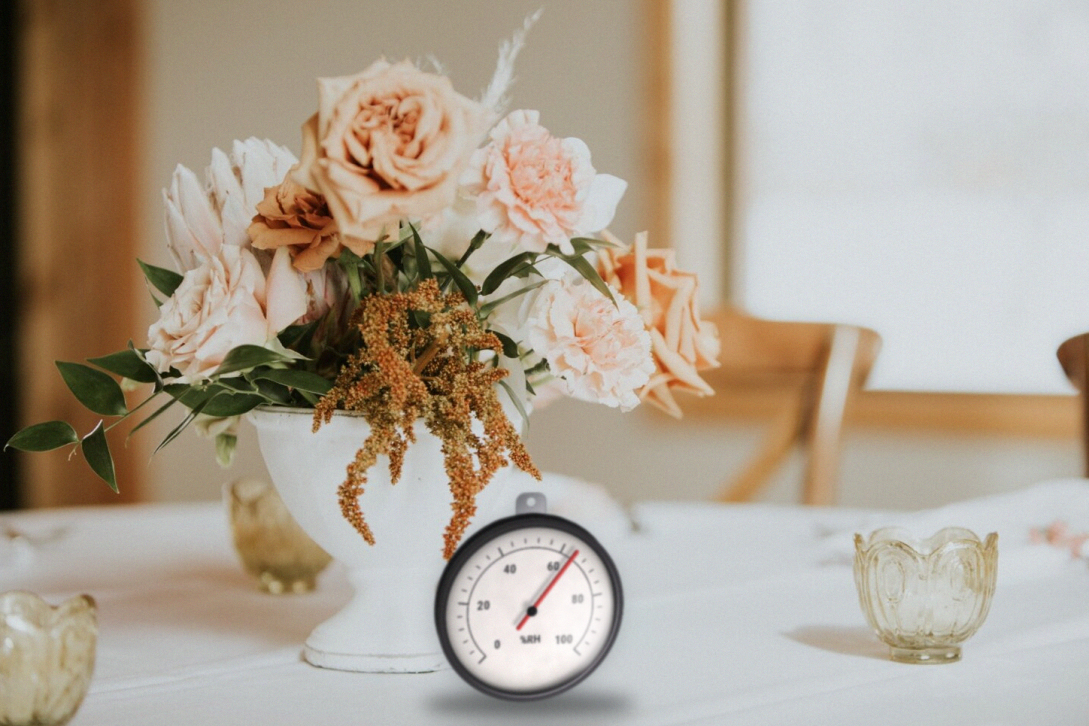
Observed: 64,%
